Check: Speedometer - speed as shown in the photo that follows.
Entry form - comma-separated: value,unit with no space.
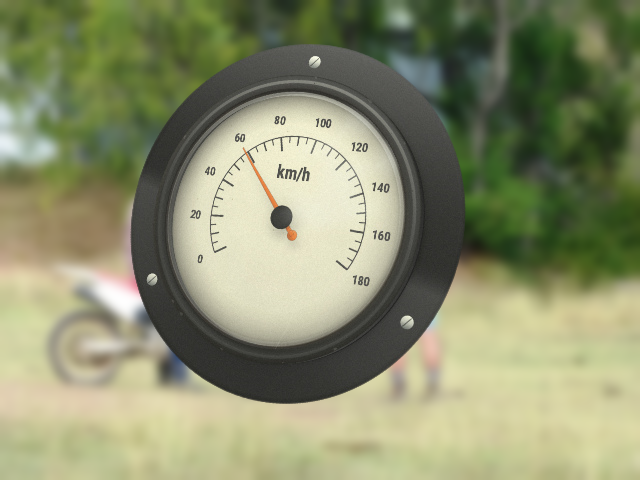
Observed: 60,km/h
